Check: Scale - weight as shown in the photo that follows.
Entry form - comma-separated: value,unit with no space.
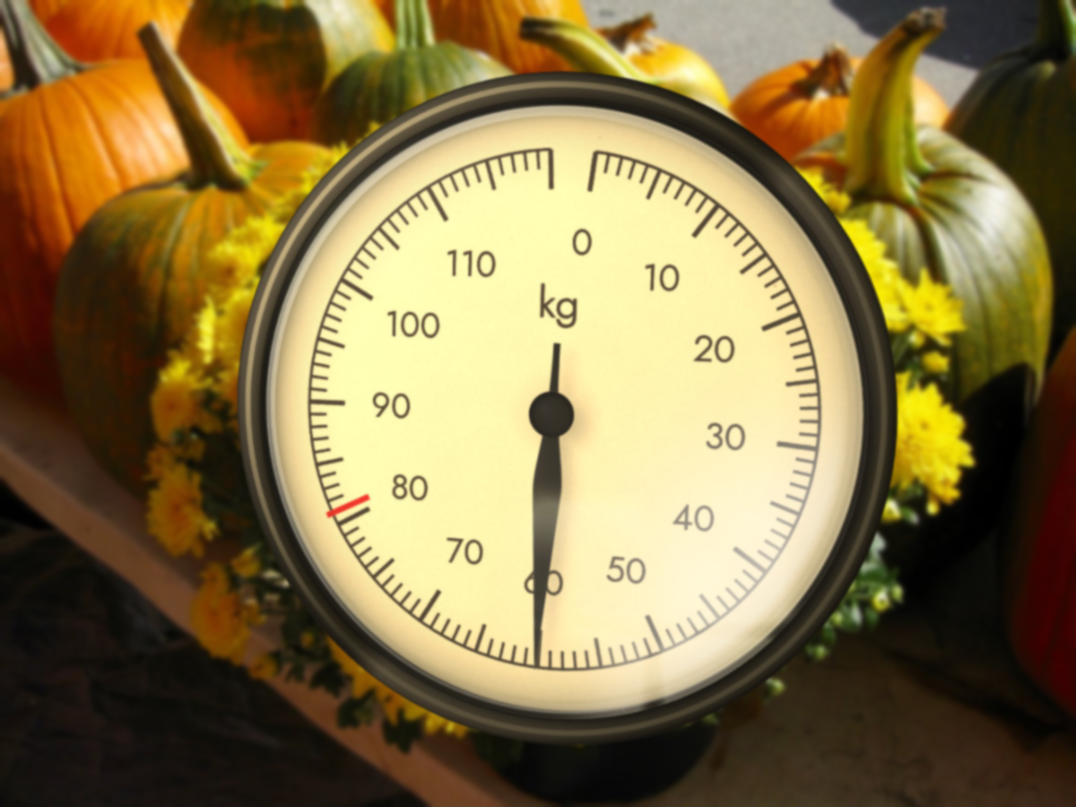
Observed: 60,kg
